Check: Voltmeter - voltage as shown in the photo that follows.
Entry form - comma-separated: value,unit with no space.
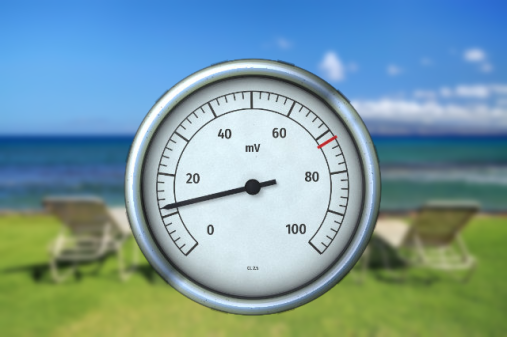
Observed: 12,mV
